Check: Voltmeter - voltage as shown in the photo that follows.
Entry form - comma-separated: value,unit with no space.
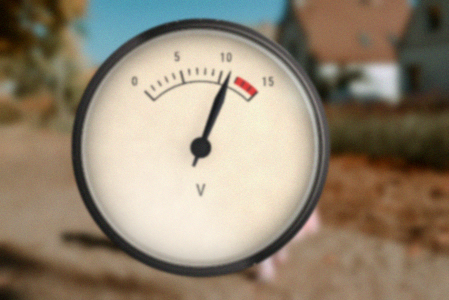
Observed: 11,V
